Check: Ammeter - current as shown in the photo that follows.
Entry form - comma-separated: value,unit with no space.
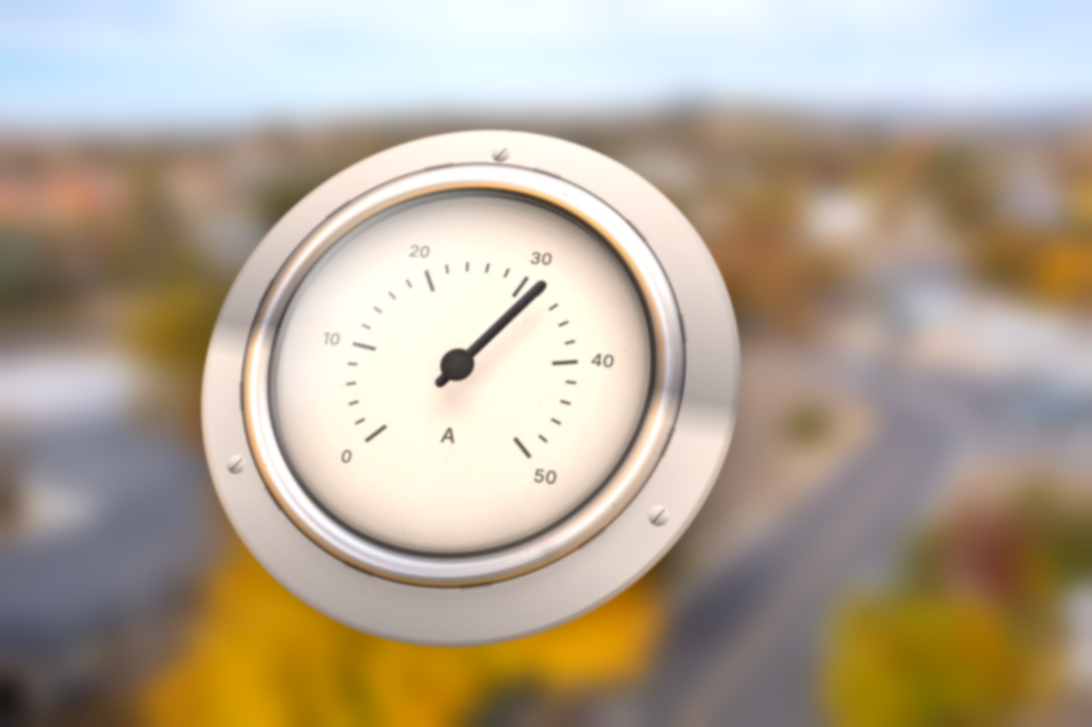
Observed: 32,A
